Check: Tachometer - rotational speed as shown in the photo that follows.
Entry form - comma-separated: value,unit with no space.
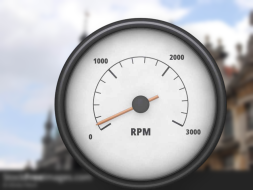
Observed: 100,rpm
